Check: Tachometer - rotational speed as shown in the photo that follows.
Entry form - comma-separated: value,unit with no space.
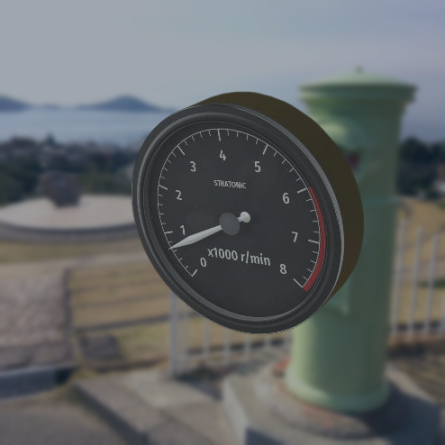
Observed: 700,rpm
